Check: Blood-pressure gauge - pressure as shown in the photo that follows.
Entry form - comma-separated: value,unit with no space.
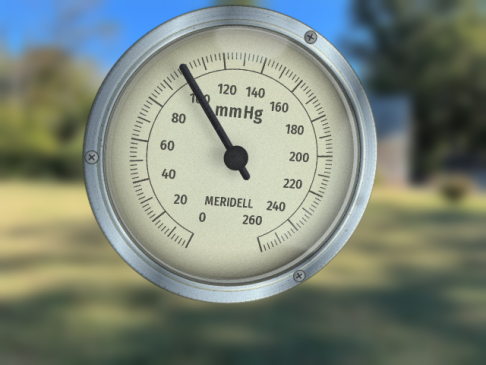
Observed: 100,mmHg
